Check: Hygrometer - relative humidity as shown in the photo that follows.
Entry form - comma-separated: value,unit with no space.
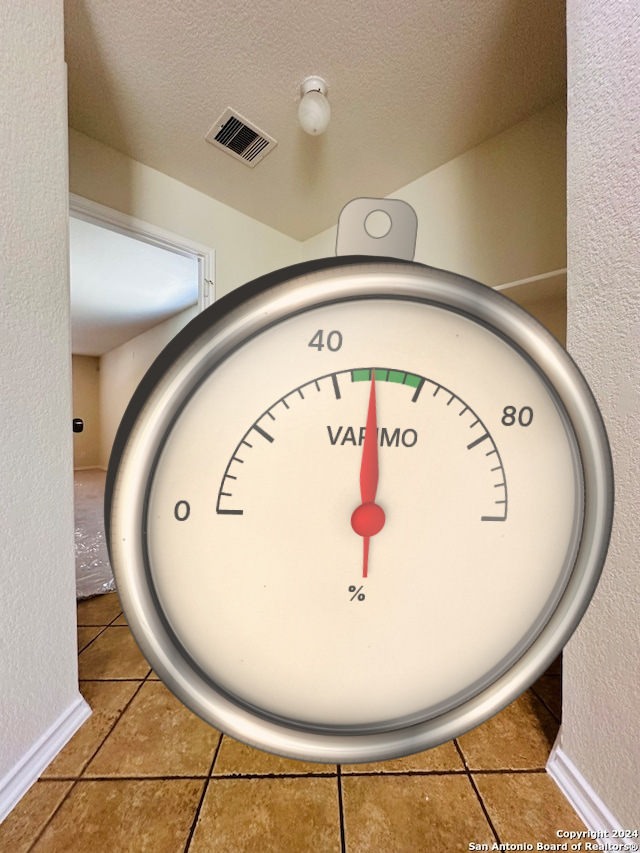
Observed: 48,%
